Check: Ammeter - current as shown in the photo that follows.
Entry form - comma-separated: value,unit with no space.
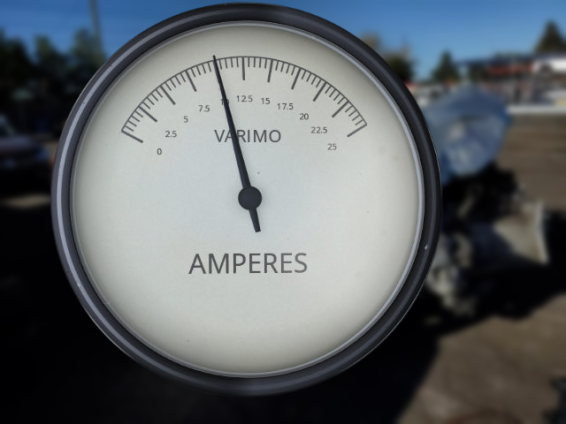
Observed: 10,A
